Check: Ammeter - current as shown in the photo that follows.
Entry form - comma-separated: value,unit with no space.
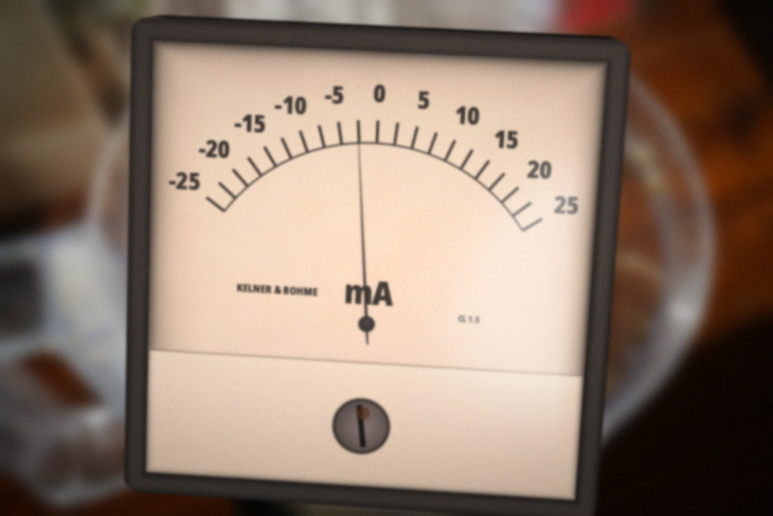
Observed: -2.5,mA
